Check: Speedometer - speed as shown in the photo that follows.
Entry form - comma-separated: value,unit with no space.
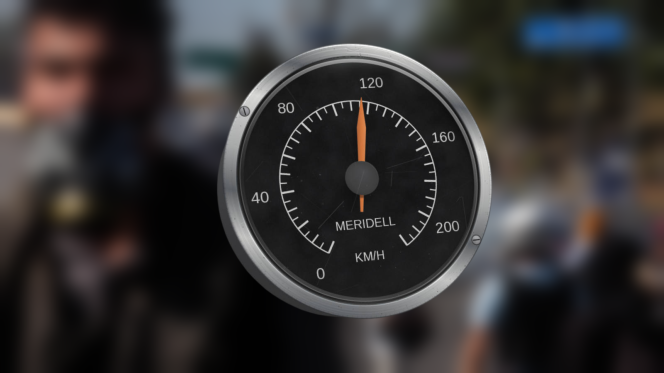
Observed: 115,km/h
